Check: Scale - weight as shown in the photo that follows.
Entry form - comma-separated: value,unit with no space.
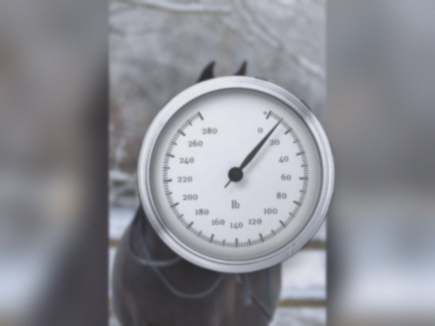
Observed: 10,lb
